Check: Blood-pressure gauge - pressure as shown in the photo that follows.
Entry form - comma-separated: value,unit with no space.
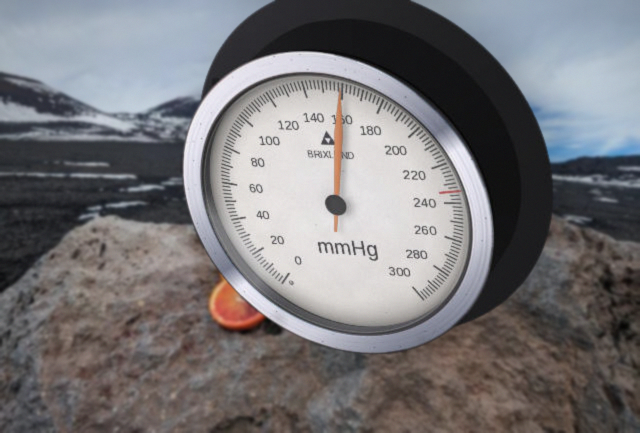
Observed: 160,mmHg
